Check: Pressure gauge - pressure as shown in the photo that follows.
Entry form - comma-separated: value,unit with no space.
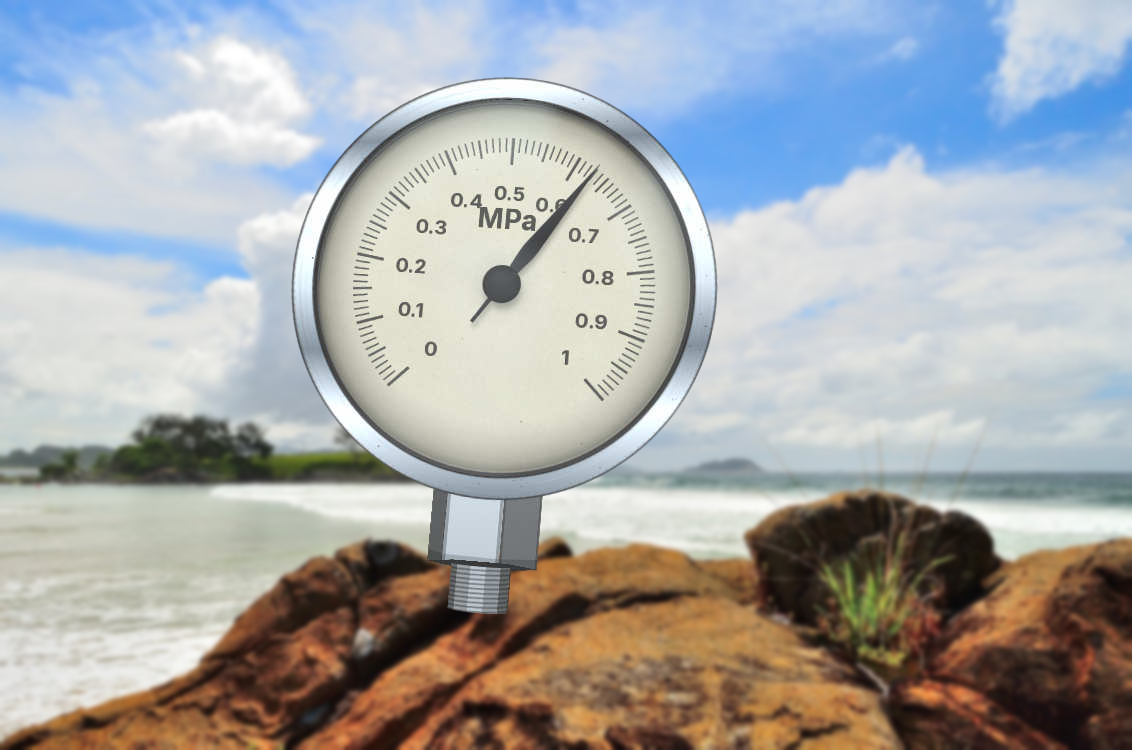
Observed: 0.63,MPa
